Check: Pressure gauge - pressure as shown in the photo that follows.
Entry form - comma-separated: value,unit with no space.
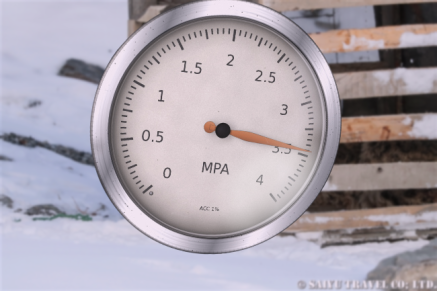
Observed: 3.45,MPa
